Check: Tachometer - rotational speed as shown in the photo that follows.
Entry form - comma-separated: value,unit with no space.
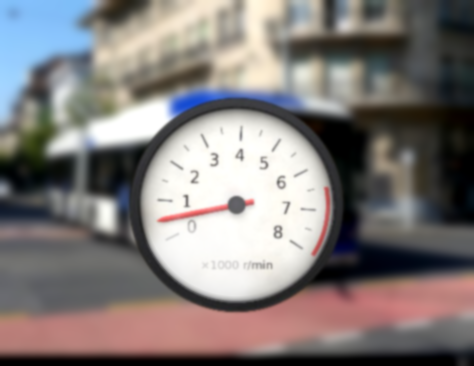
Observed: 500,rpm
